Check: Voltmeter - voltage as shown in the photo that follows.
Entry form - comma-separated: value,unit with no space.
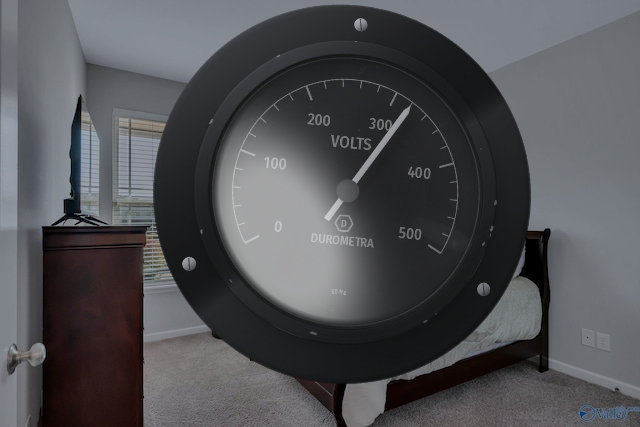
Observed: 320,V
